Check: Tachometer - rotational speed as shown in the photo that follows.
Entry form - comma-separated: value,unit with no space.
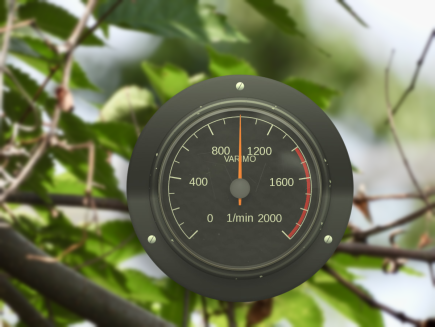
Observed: 1000,rpm
